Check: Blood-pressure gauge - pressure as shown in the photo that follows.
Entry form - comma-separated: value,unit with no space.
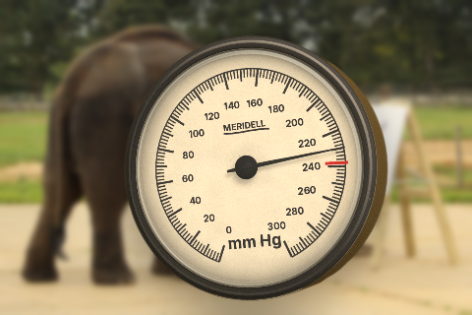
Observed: 230,mmHg
